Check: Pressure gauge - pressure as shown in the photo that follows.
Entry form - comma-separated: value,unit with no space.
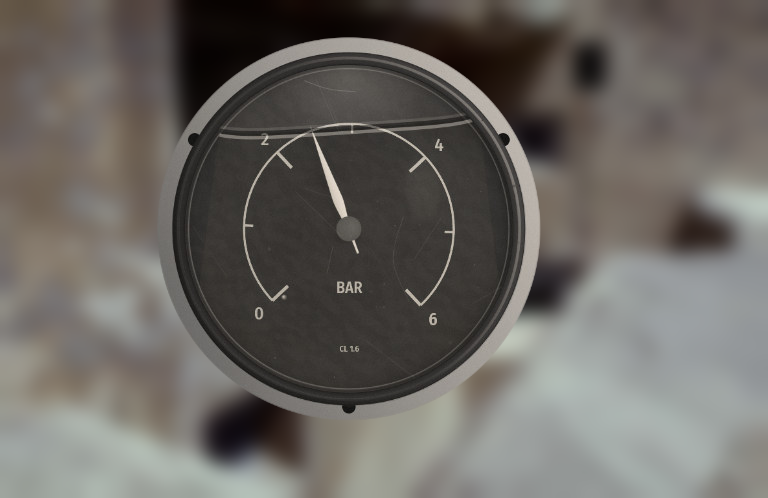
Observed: 2.5,bar
